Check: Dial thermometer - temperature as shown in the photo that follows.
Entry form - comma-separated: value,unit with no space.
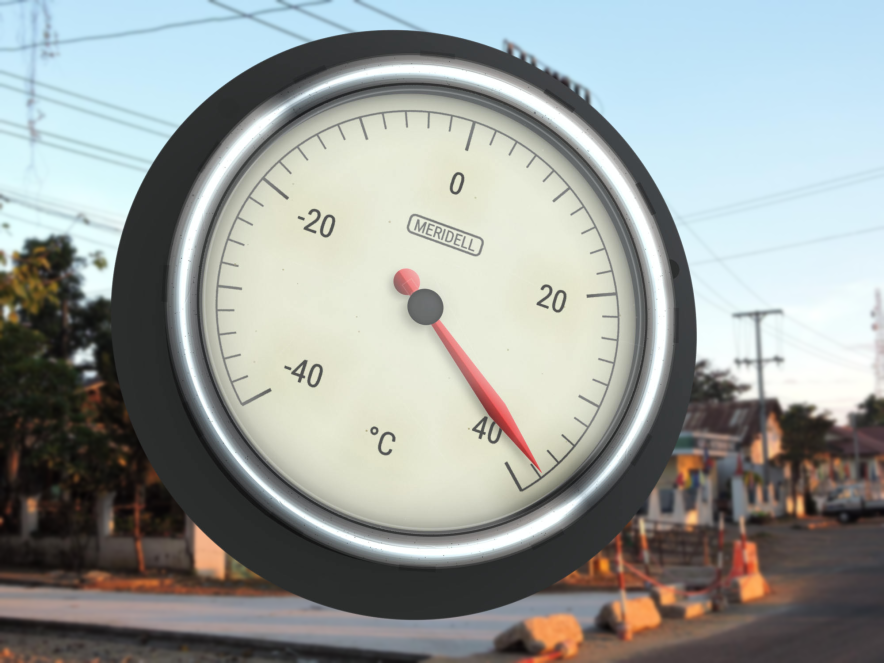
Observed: 38,°C
